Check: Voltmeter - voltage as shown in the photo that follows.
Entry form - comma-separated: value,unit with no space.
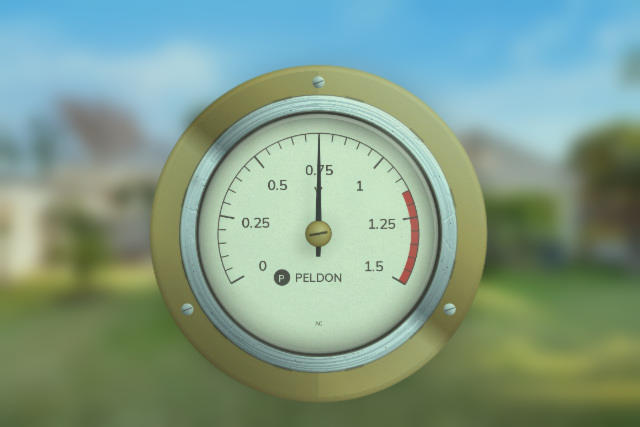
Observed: 0.75,V
